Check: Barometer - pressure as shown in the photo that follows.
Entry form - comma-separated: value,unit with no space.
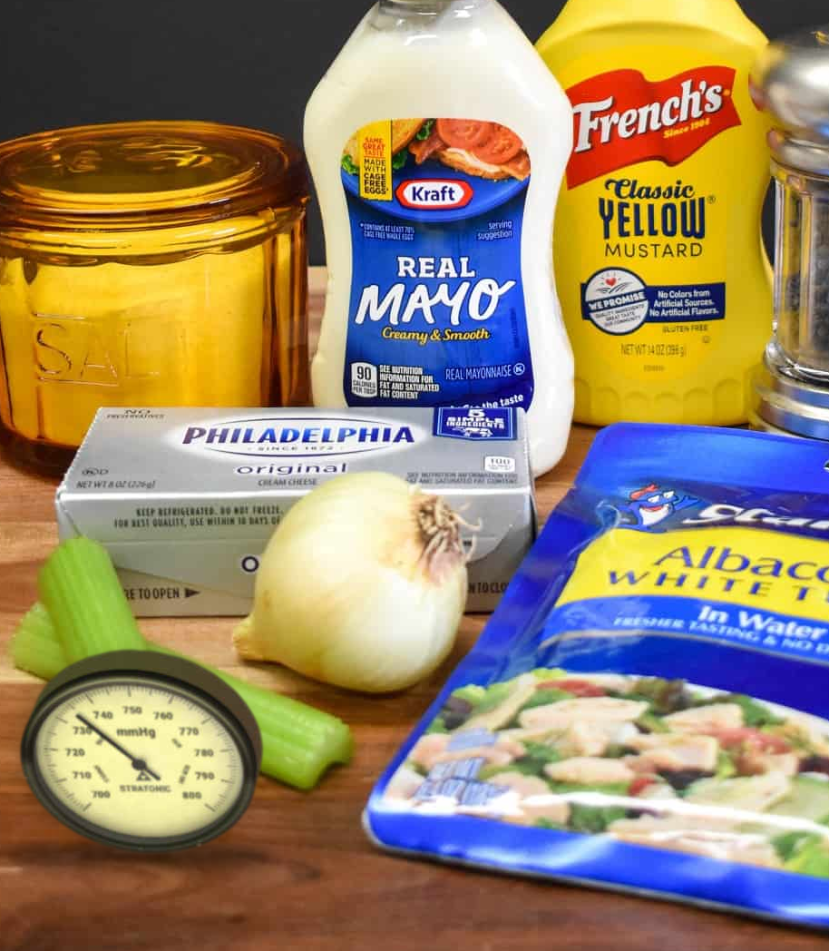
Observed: 735,mmHg
